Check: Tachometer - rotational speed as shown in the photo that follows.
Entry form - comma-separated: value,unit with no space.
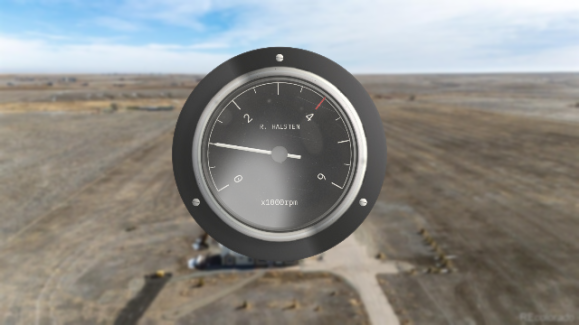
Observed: 1000,rpm
